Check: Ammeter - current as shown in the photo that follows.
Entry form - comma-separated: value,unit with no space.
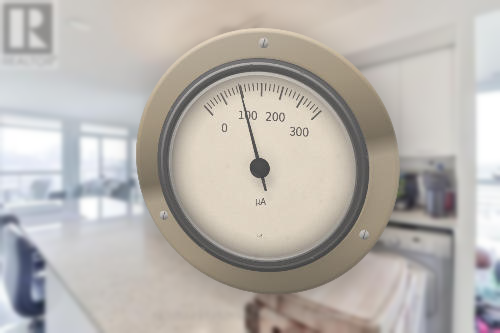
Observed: 100,µA
